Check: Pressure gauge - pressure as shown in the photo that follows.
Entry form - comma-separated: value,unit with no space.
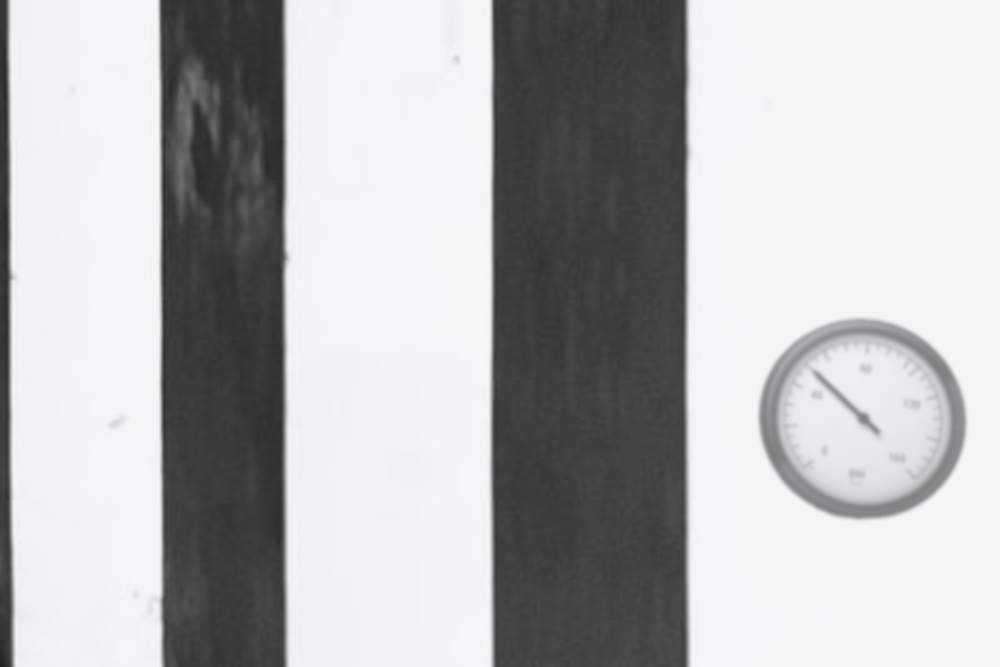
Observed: 50,psi
